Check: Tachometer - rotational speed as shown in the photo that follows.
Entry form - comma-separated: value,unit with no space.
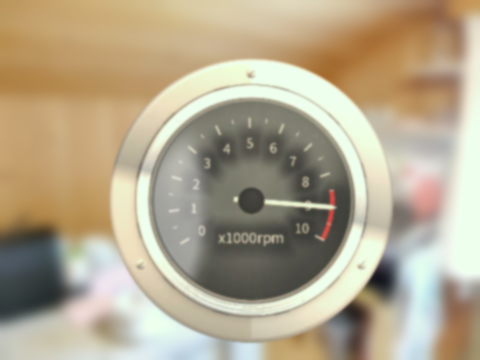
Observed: 9000,rpm
